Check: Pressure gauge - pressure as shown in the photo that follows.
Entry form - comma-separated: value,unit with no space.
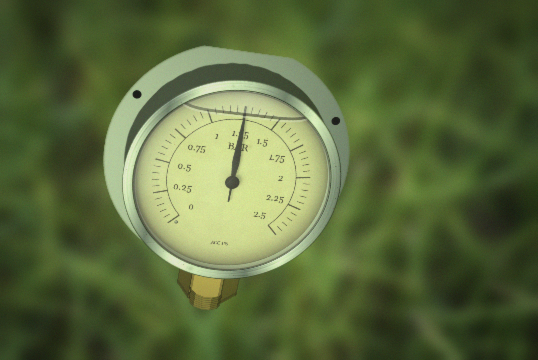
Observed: 1.25,bar
